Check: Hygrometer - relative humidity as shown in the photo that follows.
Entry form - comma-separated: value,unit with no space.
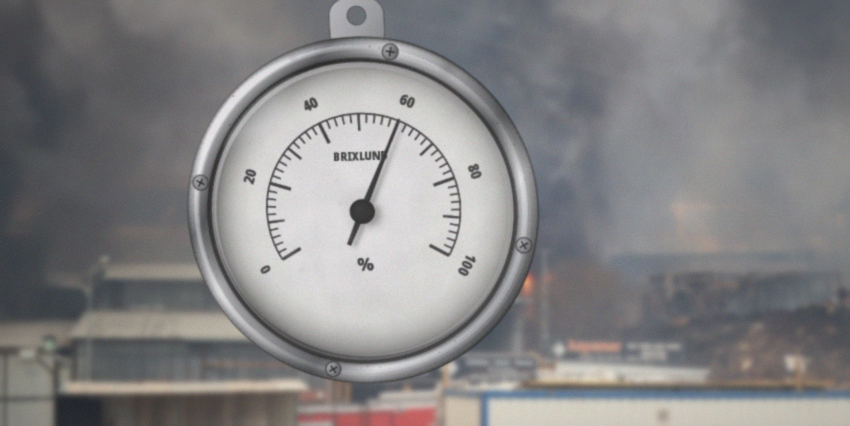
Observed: 60,%
